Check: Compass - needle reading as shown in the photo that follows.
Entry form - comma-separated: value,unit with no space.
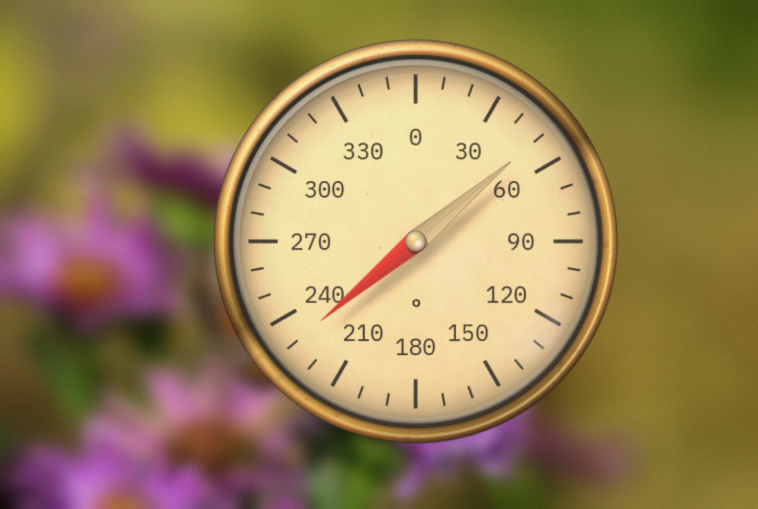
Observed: 230,°
